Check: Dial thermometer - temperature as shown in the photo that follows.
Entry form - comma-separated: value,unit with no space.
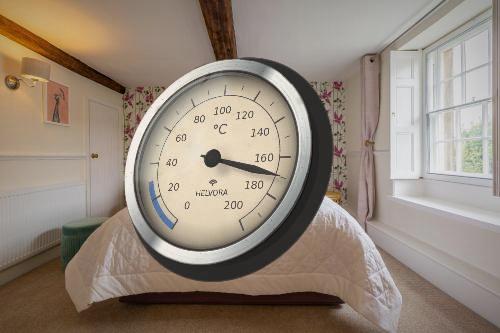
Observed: 170,°C
